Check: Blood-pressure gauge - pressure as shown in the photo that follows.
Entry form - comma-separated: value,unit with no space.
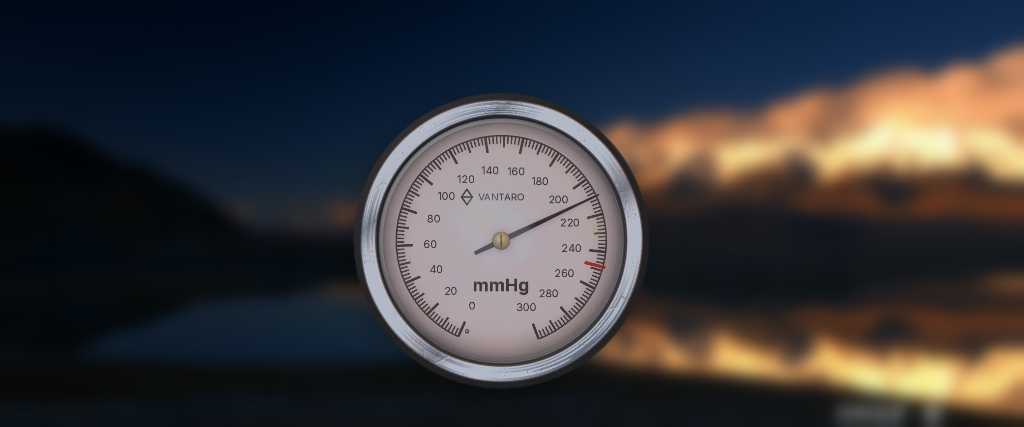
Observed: 210,mmHg
